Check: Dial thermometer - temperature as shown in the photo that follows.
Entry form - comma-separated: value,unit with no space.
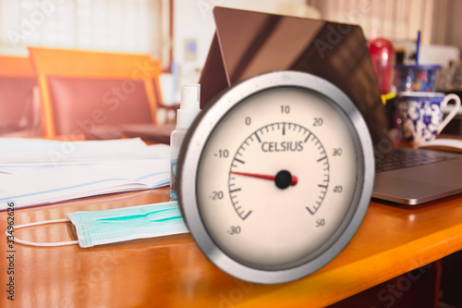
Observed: -14,°C
